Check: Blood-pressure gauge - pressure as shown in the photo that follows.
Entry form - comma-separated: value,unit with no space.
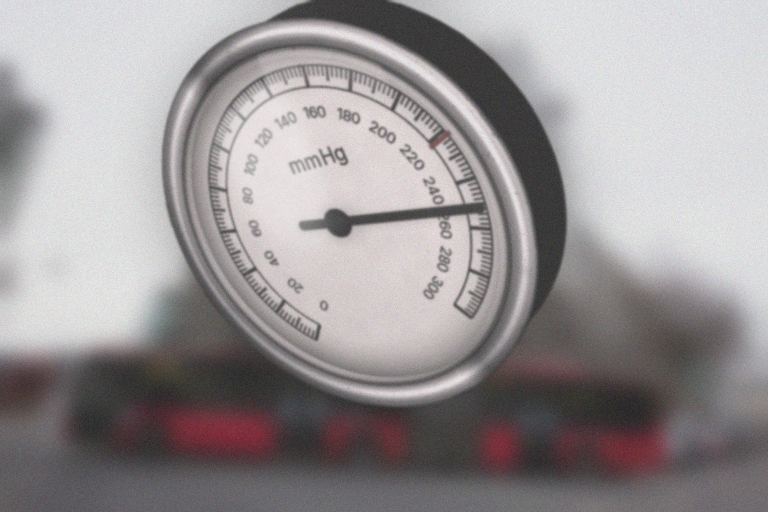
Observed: 250,mmHg
